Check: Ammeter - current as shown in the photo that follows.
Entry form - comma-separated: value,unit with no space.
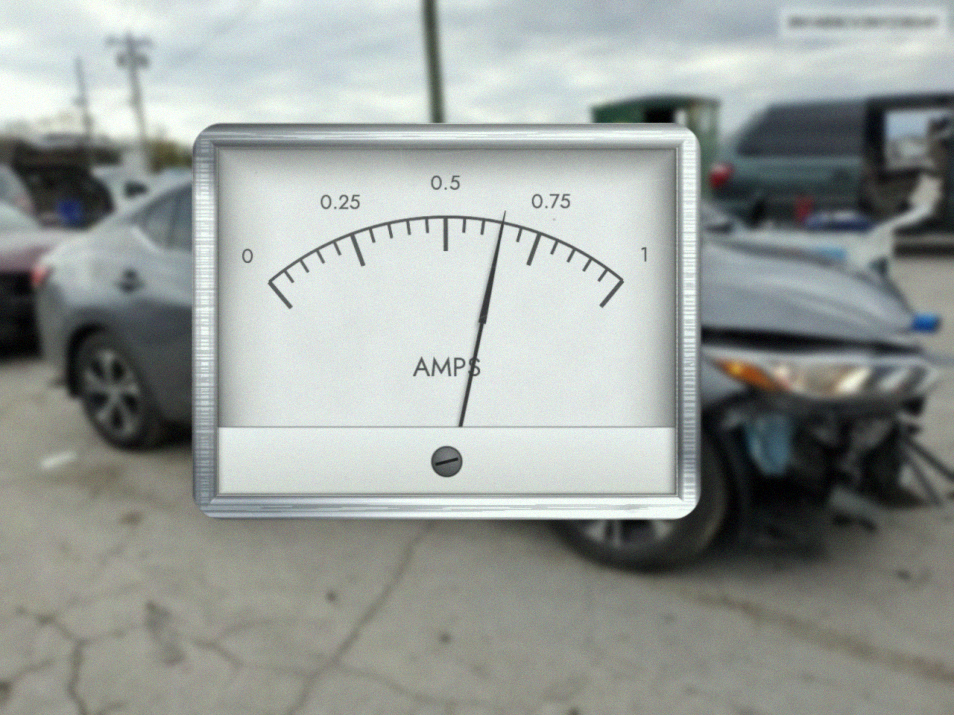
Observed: 0.65,A
